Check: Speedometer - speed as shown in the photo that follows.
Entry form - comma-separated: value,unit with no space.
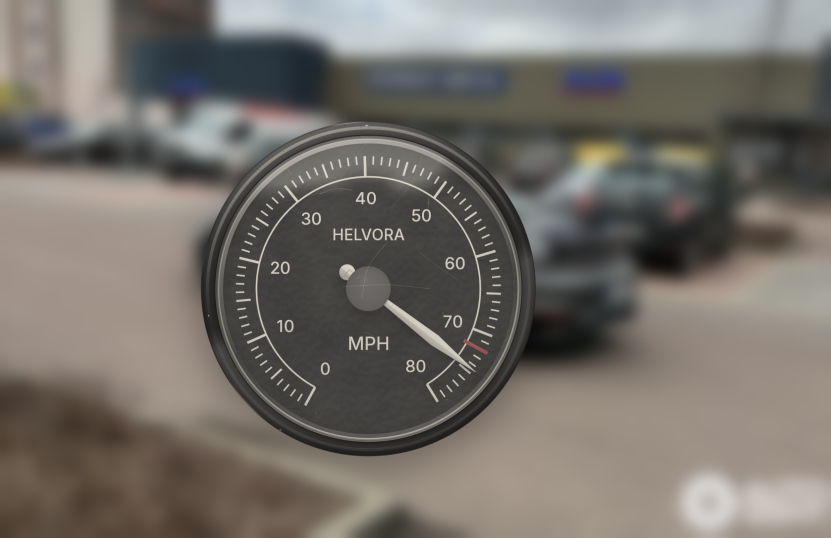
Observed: 74.5,mph
